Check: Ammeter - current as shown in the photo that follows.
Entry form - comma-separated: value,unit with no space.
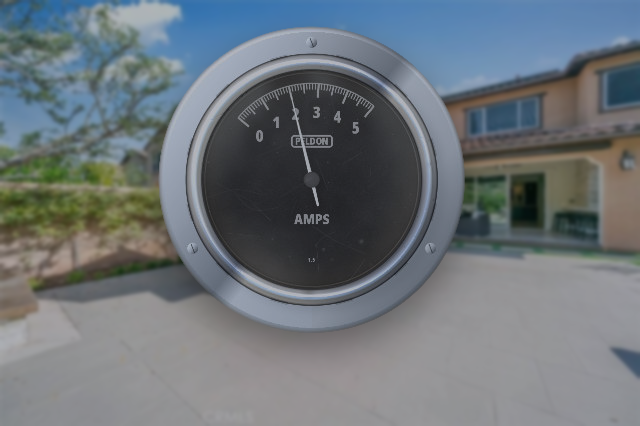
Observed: 2,A
